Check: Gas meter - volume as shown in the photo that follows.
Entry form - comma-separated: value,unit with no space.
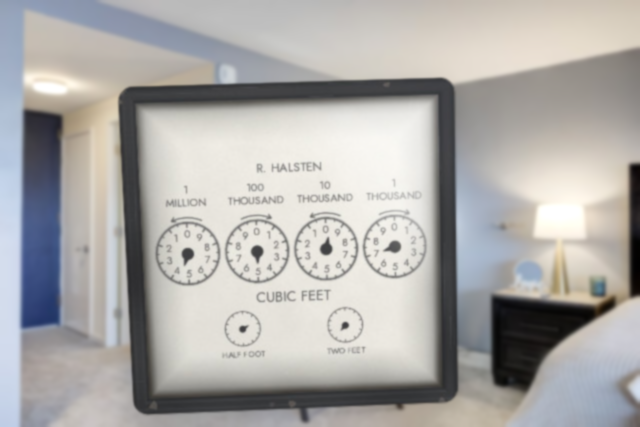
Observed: 449700,ft³
